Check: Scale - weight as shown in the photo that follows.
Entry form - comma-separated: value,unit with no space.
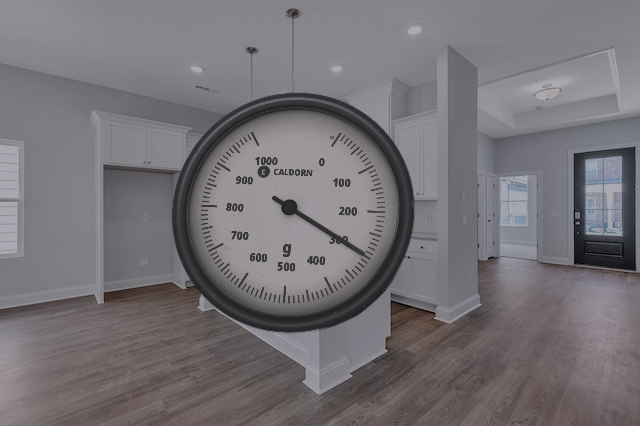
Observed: 300,g
